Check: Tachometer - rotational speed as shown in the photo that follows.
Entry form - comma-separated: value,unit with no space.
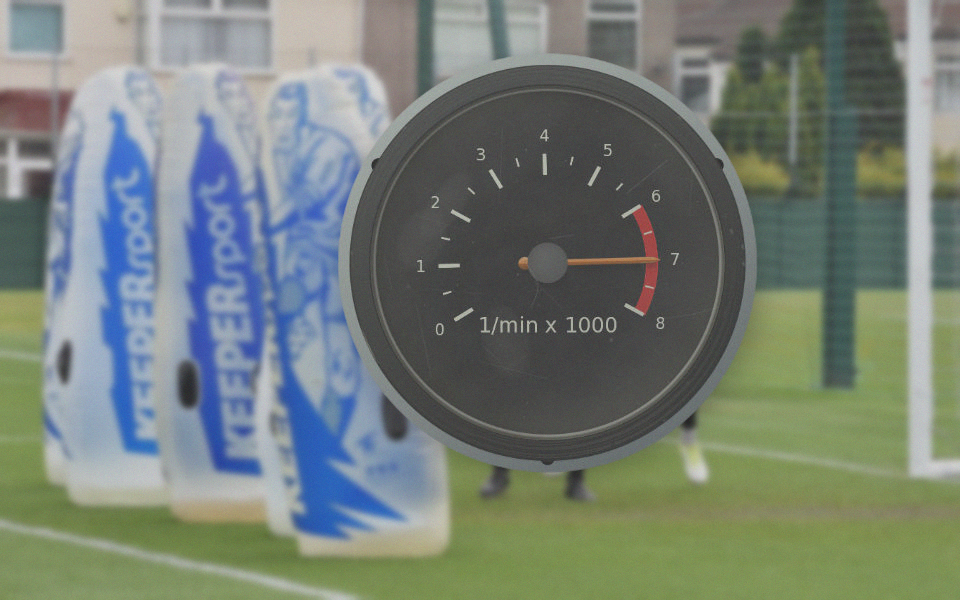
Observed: 7000,rpm
